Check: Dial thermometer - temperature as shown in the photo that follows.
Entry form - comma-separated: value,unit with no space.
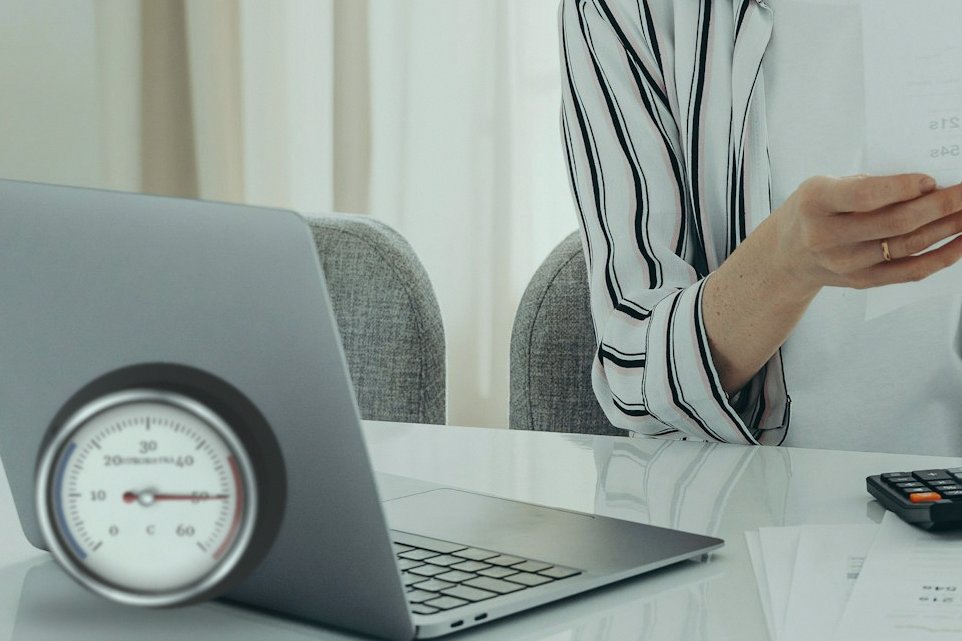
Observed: 50,°C
